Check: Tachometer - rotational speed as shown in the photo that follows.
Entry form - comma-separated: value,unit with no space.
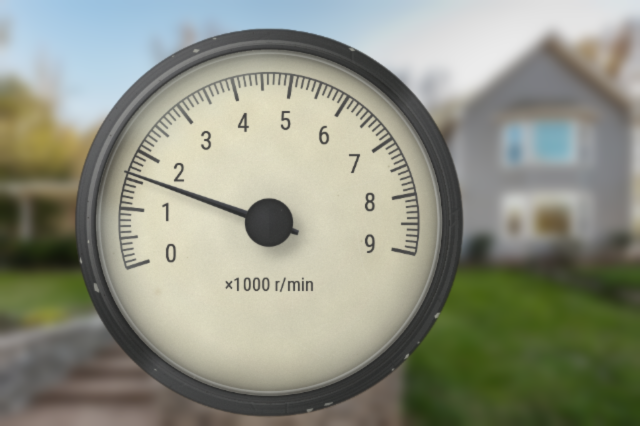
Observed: 1600,rpm
